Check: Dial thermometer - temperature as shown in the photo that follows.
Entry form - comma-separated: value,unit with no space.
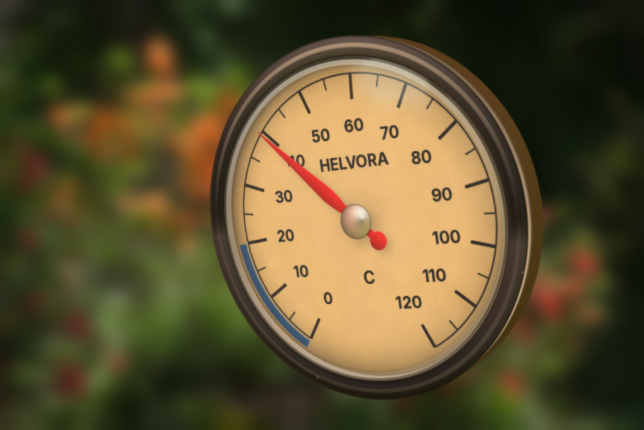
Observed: 40,°C
